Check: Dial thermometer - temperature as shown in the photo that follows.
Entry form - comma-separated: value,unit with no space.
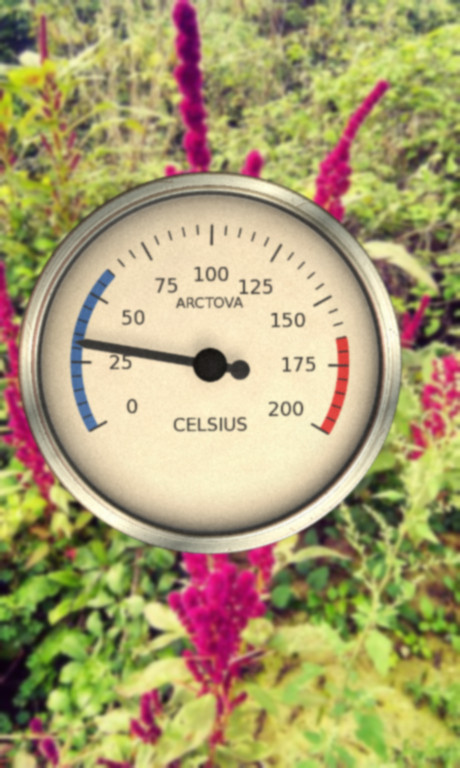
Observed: 32.5,°C
